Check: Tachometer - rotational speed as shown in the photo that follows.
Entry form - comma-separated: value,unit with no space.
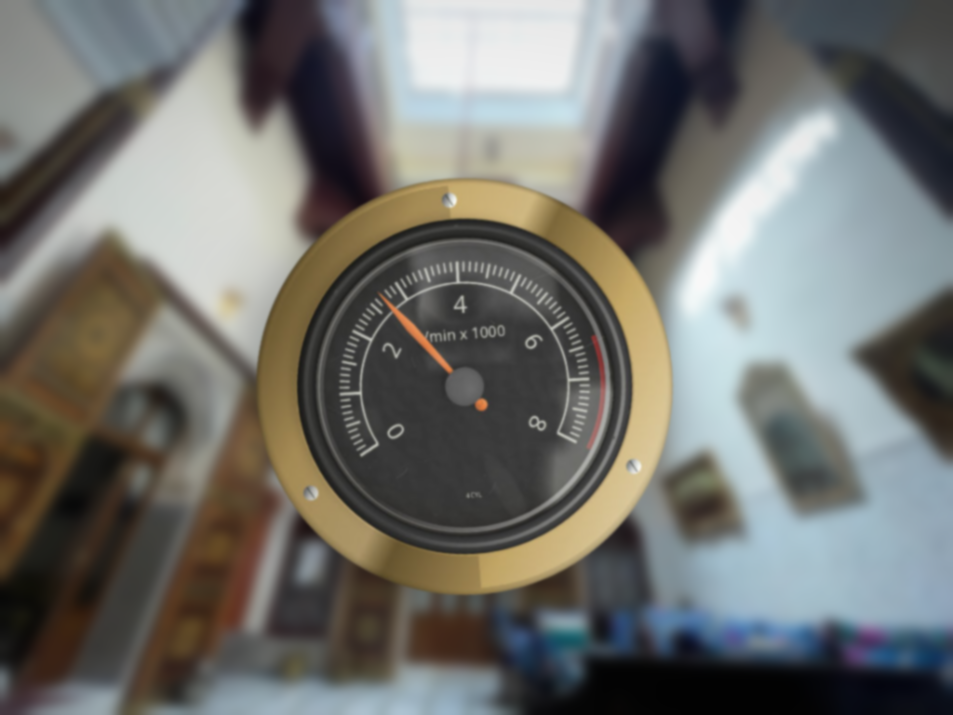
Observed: 2700,rpm
